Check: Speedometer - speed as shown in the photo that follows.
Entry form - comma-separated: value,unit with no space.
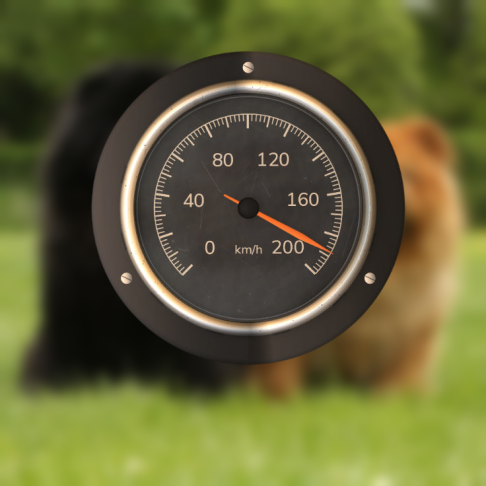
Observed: 188,km/h
